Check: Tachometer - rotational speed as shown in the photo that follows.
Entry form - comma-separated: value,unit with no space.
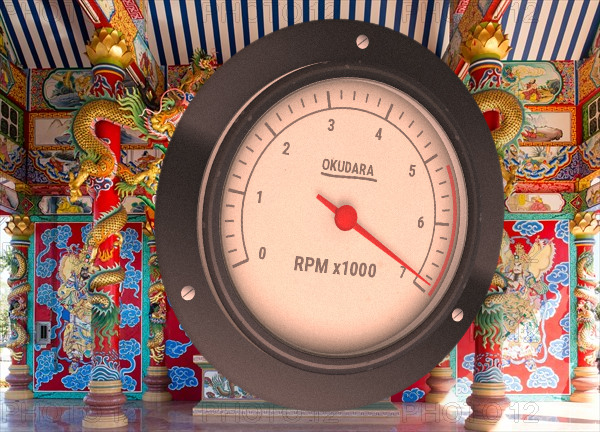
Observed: 6900,rpm
